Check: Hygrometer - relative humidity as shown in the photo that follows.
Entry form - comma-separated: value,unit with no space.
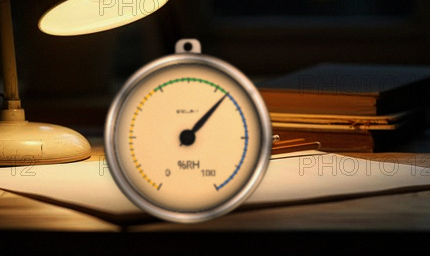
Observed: 64,%
